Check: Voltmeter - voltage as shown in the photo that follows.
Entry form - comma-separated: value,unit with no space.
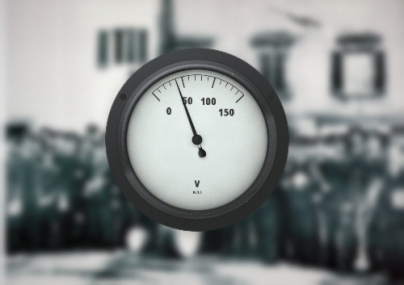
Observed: 40,V
